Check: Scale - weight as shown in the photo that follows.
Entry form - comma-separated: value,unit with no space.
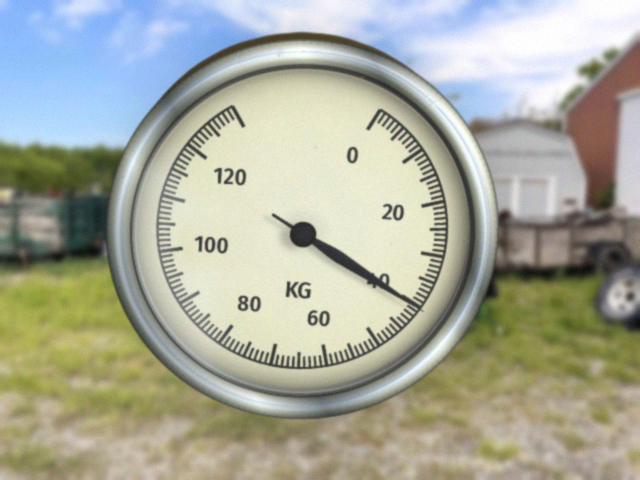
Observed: 40,kg
